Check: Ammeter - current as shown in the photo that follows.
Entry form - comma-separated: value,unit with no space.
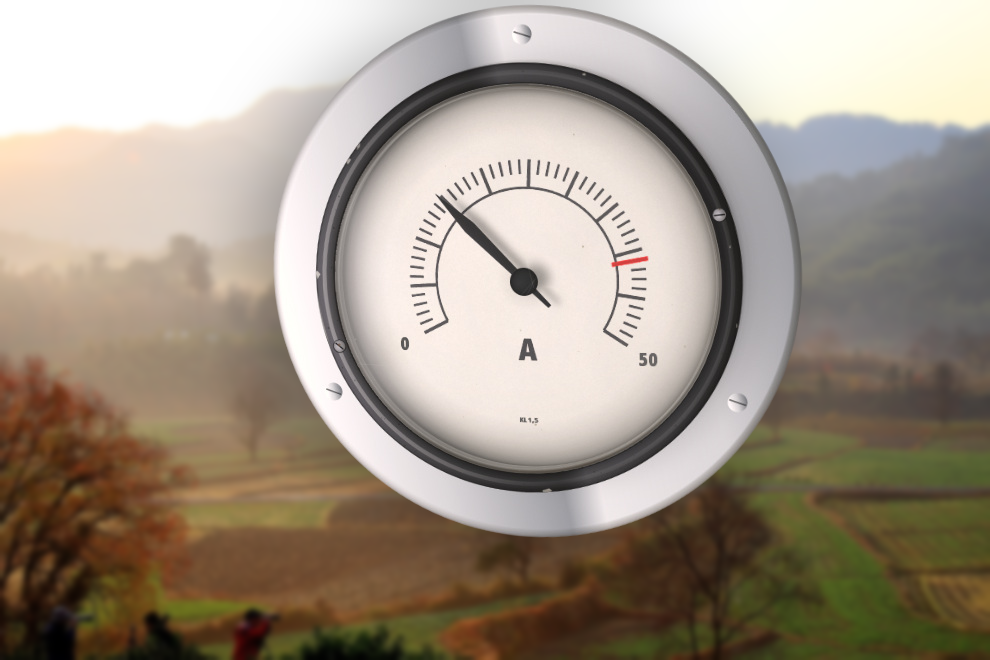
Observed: 15,A
